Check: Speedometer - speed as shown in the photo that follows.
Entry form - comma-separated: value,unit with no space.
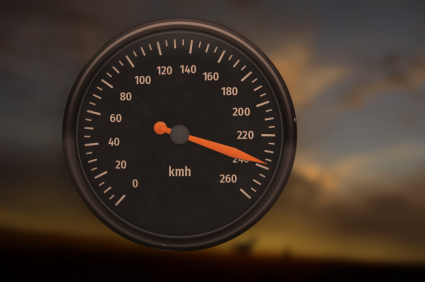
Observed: 237.5,km/h
